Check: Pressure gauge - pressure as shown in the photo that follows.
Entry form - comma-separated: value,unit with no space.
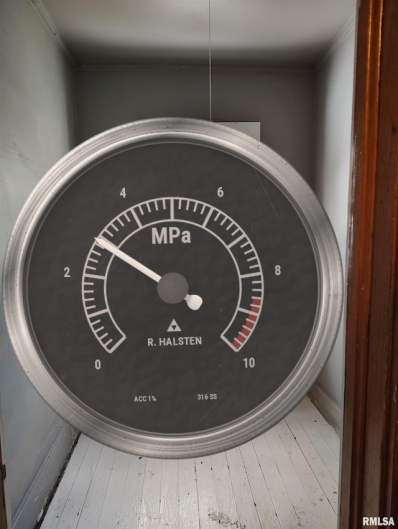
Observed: 2.9,MPa
